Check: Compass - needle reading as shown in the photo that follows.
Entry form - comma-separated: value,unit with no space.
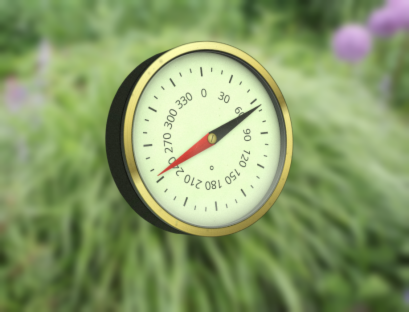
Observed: 245,°
